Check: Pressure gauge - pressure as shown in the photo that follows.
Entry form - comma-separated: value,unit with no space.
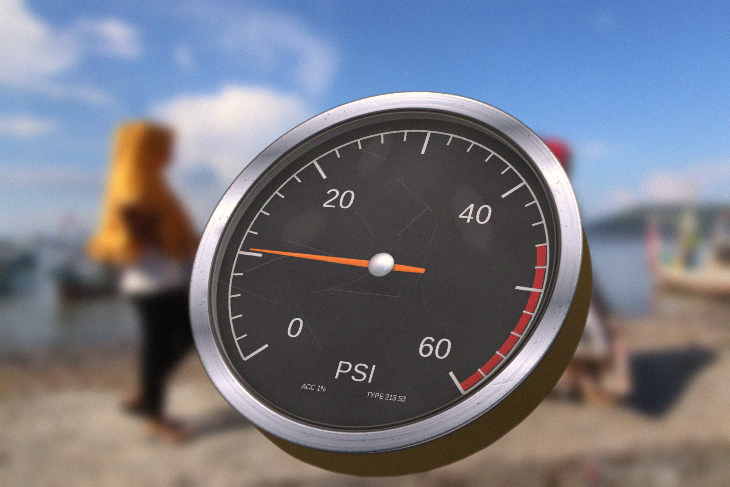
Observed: 10,psi
